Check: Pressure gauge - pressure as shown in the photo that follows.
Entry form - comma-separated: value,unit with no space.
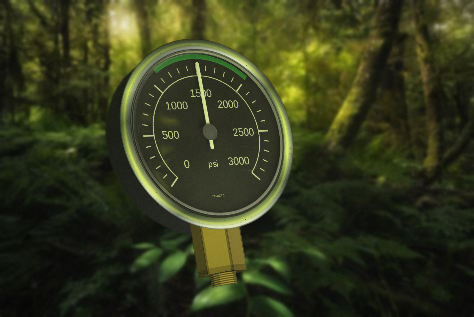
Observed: 1500,psi
